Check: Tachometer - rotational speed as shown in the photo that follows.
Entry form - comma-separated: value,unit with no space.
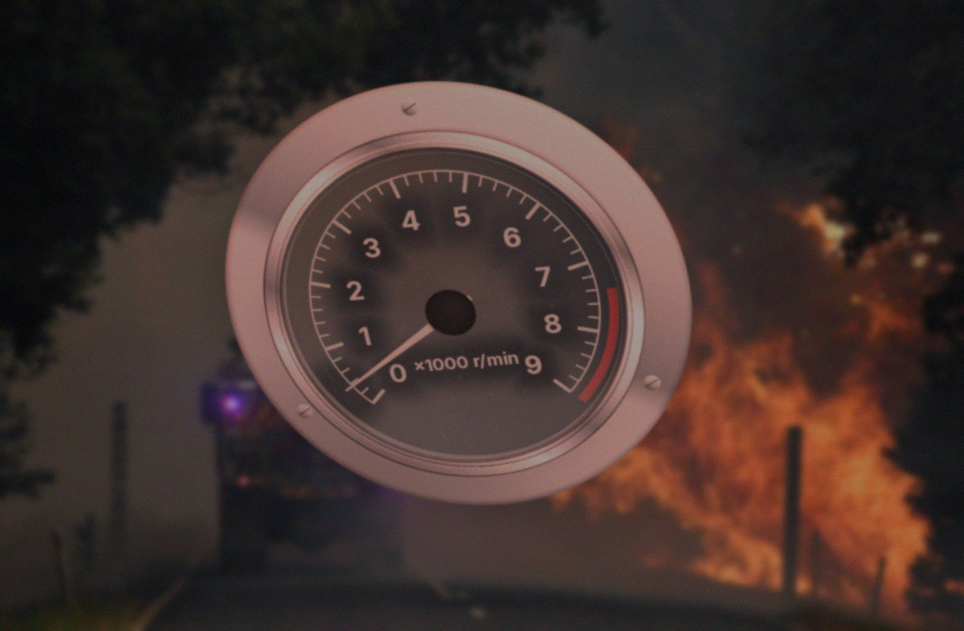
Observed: 400,rpm
